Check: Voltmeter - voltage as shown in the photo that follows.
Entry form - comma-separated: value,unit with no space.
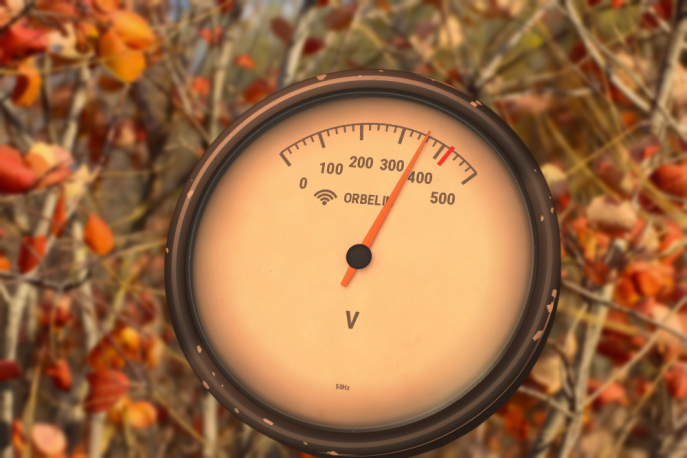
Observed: 360,V
